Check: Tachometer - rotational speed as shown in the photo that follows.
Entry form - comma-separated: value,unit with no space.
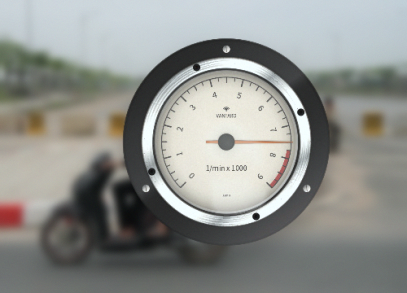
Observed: 7500,rpm
